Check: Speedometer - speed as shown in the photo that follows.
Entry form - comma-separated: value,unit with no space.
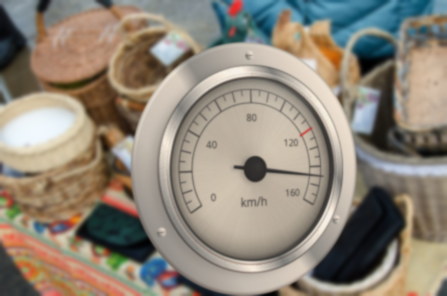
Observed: 145,km/h
